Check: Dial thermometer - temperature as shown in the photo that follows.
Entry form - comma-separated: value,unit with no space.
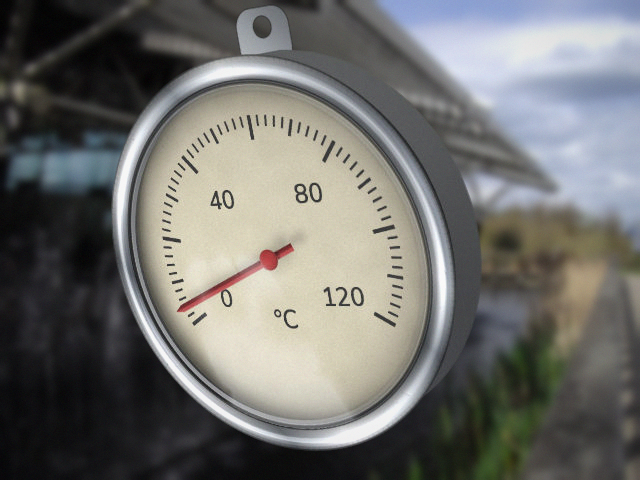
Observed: 4,°C
